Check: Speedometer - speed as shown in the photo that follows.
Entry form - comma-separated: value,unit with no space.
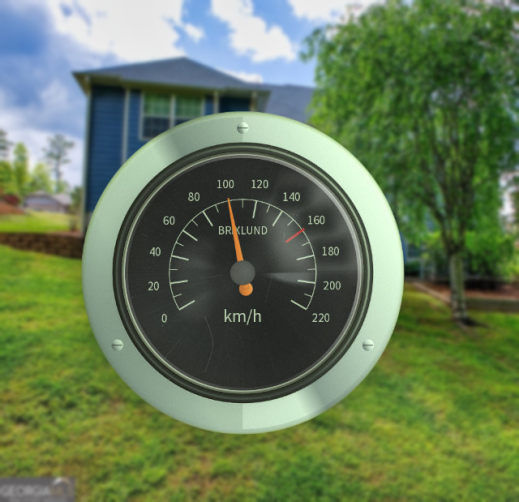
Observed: 100,km/h
